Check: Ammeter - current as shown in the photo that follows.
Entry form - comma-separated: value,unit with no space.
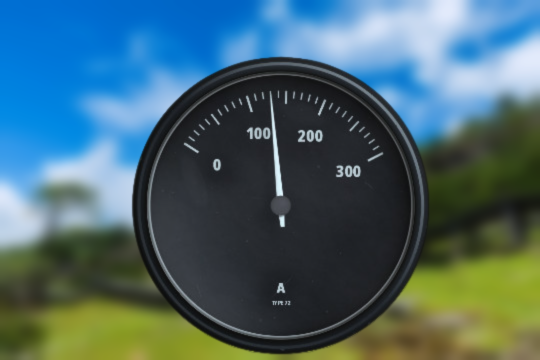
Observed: 130,A
